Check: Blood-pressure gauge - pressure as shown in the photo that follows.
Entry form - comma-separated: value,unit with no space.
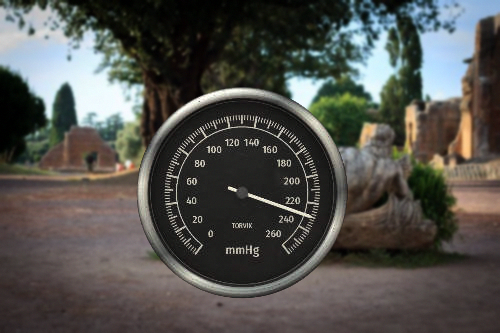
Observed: 230,mmHg
